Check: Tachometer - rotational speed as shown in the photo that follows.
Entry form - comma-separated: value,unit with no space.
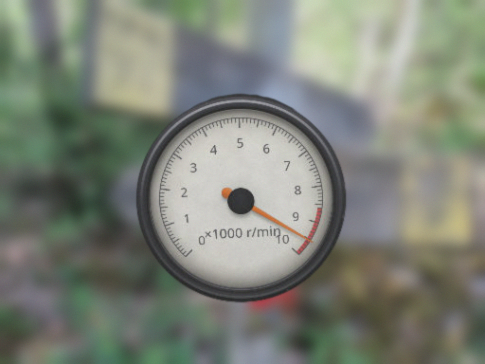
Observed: 9500,rpm
